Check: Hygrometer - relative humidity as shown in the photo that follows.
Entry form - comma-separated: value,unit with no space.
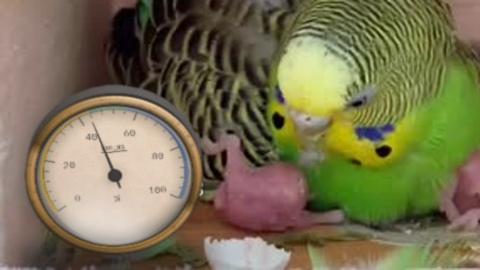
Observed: 44,%
